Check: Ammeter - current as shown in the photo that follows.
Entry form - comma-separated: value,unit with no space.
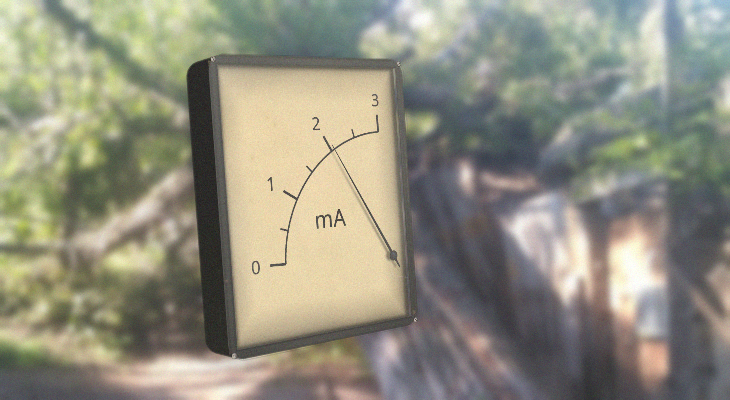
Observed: 2,mA
